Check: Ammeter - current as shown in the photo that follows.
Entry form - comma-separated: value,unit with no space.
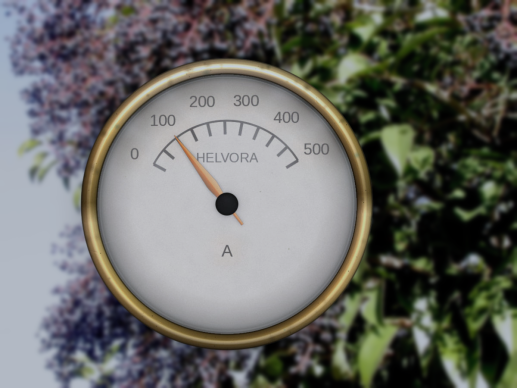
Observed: 100,A
